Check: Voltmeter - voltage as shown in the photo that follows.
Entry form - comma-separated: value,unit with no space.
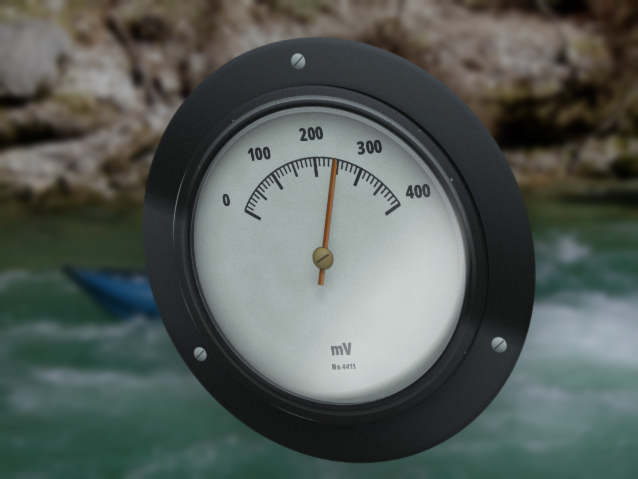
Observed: 250,mV
